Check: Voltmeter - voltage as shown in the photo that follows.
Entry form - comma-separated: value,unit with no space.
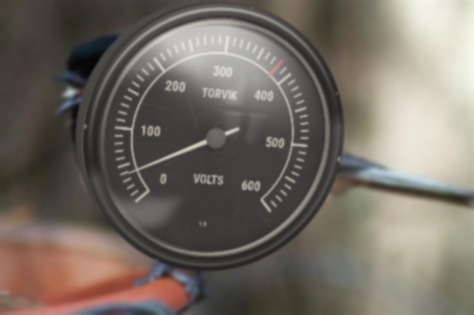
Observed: 40,V
